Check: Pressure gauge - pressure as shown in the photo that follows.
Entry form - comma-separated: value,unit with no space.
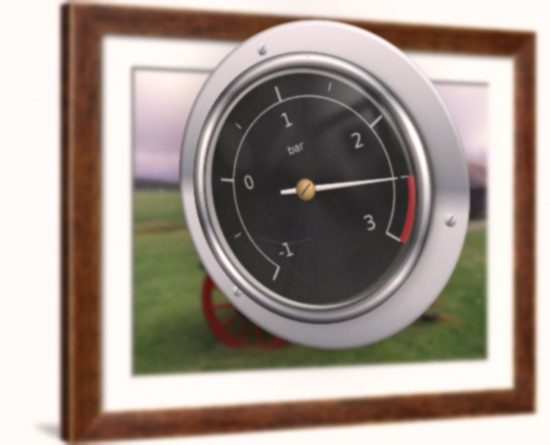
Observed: 2.5,bar
